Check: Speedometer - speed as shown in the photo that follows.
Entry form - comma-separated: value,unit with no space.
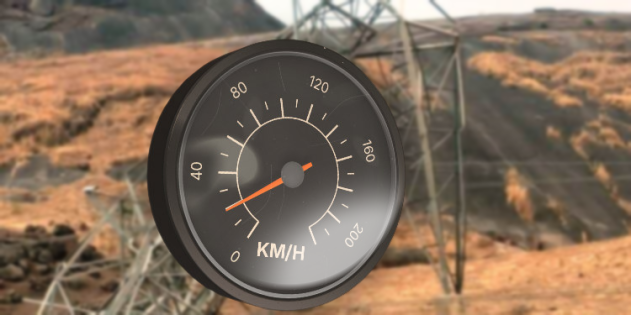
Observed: 20,km/h
